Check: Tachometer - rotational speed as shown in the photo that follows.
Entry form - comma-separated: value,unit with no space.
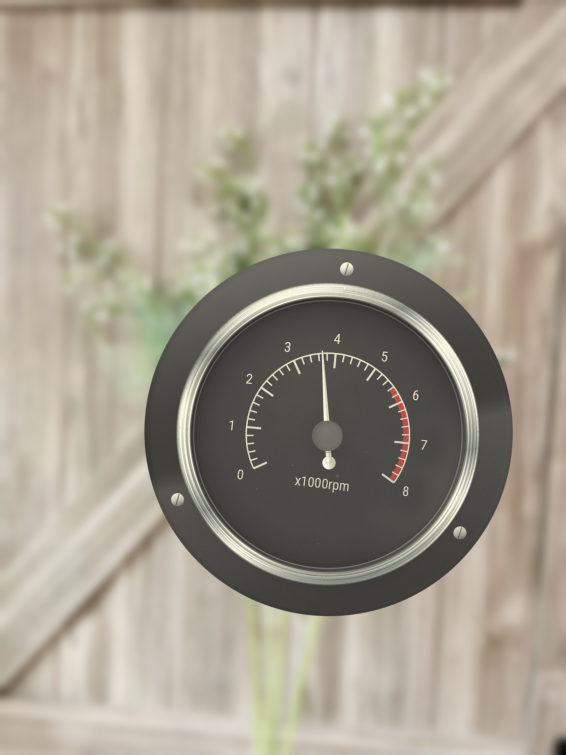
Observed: 3700,rpm
